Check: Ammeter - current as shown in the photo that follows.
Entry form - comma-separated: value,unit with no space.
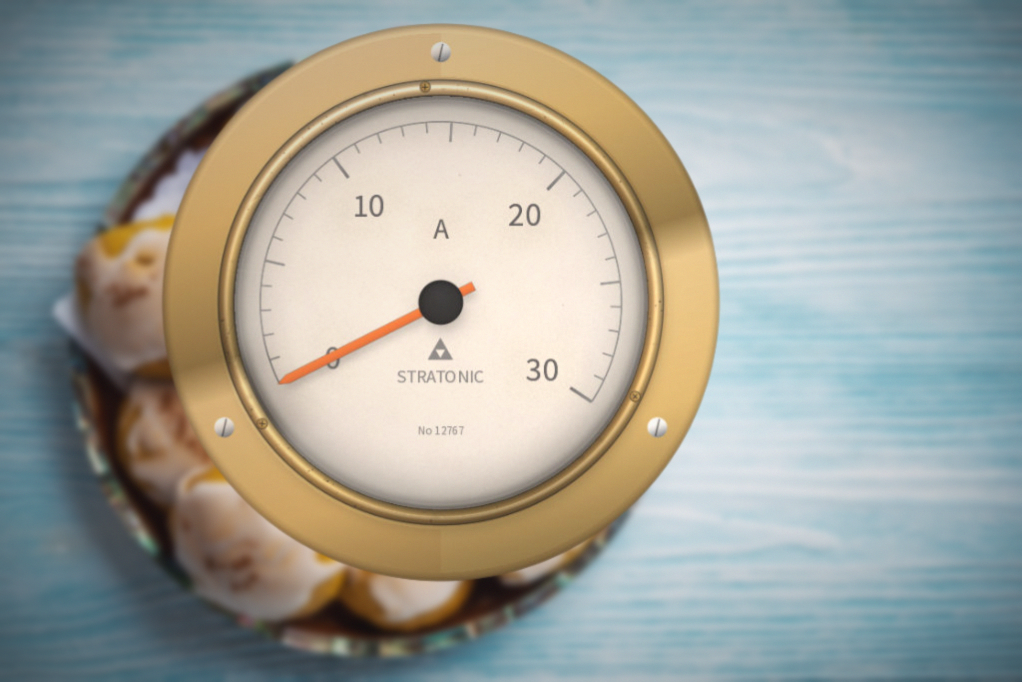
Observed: 0,A
